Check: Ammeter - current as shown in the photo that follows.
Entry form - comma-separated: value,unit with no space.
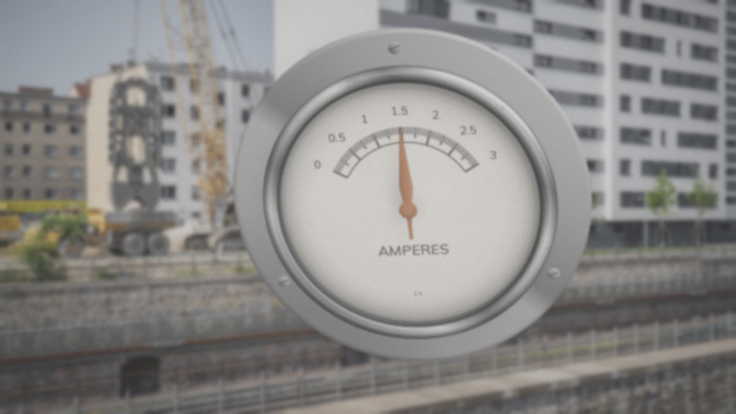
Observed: 1.5,A
